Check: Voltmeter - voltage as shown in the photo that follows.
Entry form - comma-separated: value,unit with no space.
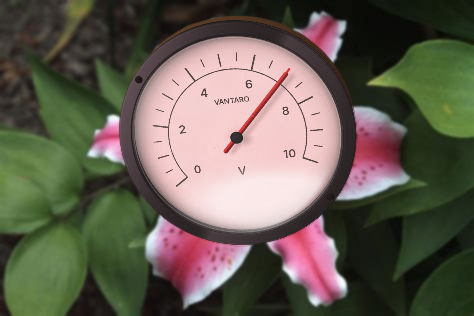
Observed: 7,V
